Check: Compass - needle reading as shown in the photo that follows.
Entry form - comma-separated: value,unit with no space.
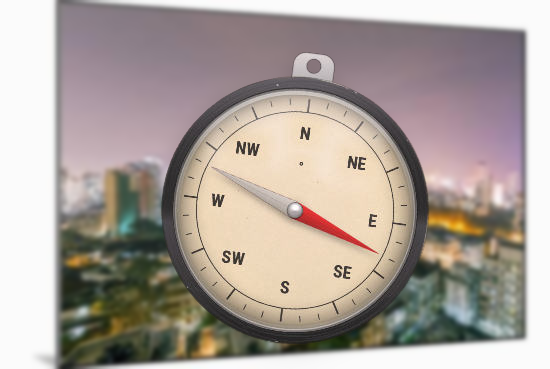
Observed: 110,°
